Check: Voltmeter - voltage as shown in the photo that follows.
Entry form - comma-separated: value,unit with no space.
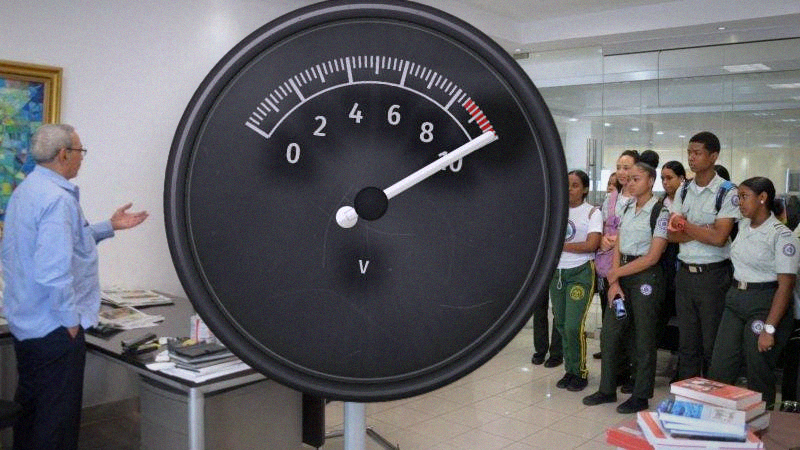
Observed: 9.8,V
